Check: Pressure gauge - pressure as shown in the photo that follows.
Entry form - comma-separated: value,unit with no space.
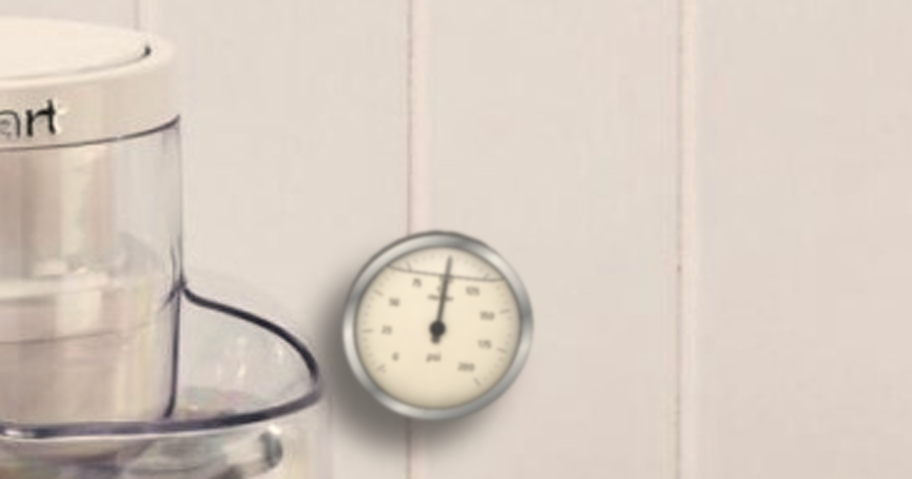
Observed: 100,psi
